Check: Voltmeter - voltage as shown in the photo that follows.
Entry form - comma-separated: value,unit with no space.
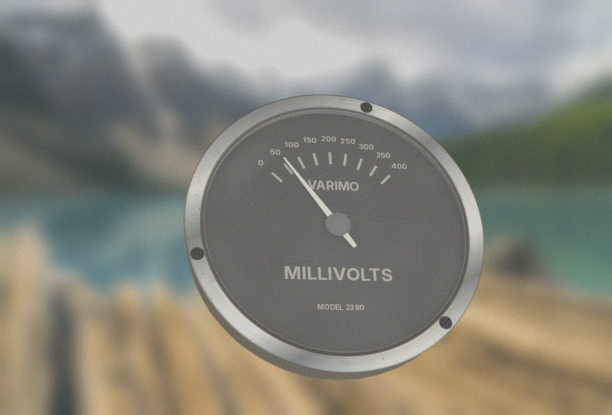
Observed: 50,mV
